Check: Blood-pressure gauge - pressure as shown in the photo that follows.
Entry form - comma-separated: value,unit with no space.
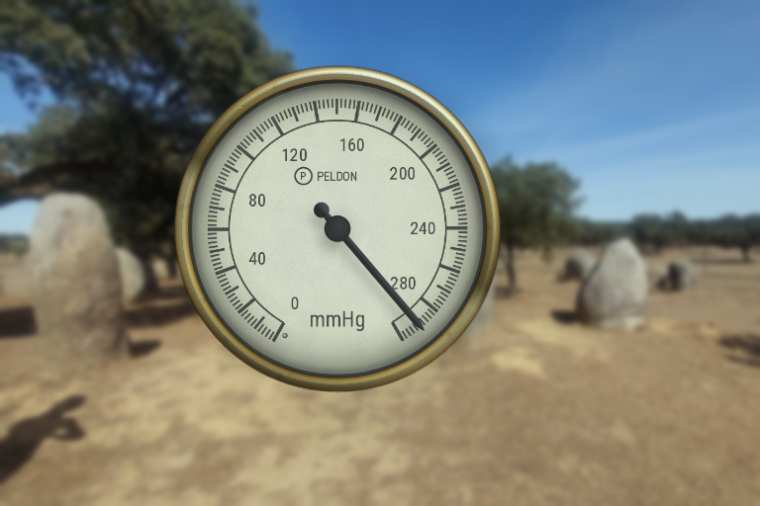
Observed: 290,mmHg
